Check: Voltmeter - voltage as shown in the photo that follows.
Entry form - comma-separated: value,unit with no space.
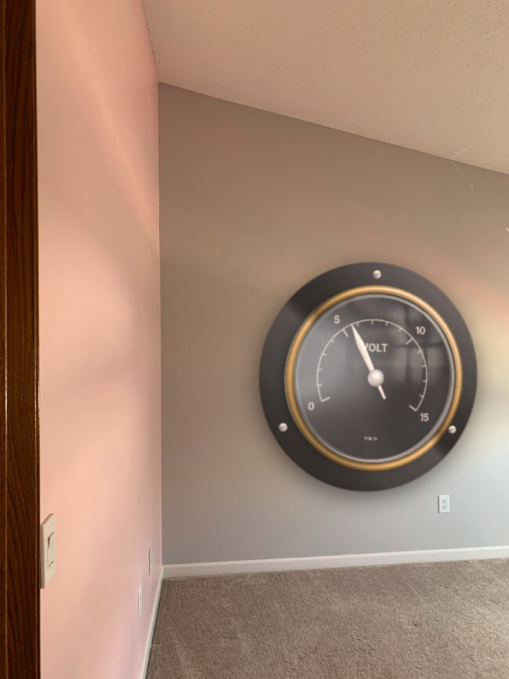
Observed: 5.5,V
